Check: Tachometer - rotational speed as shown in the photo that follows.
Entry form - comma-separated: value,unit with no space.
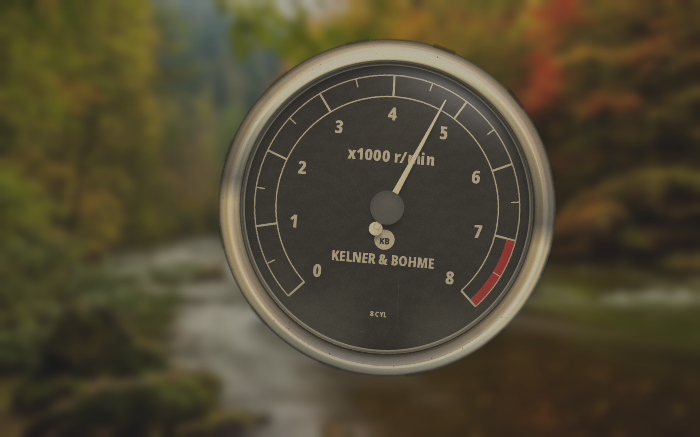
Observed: 4750,rpm
